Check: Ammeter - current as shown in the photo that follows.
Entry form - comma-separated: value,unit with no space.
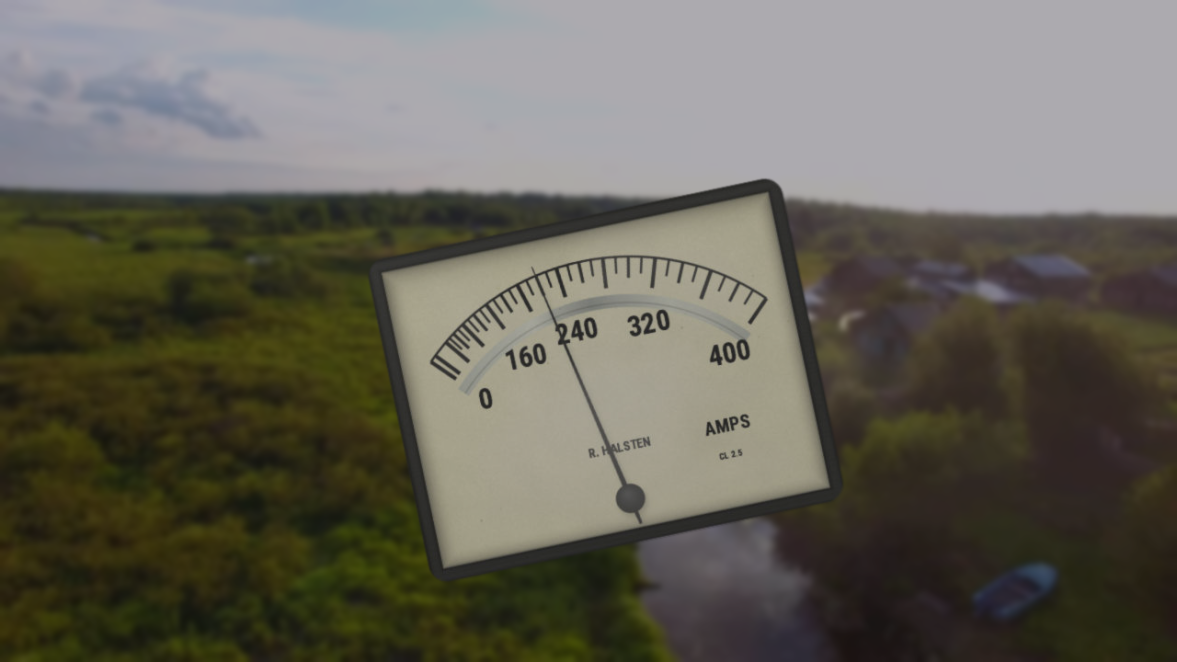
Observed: 220,A
